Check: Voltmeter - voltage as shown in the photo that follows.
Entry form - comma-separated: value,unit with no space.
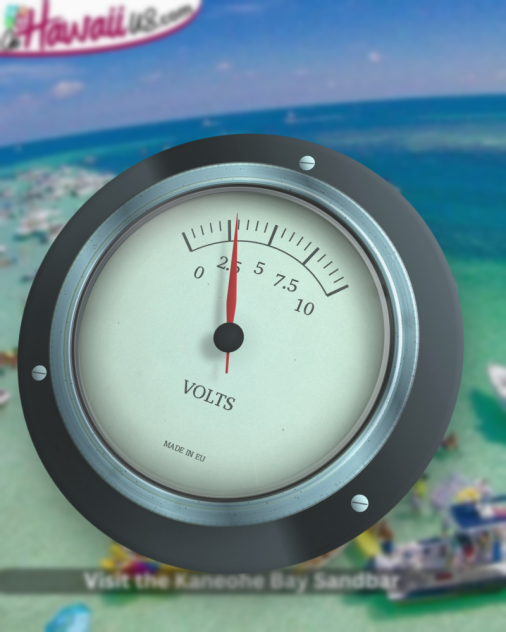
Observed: 3,V
